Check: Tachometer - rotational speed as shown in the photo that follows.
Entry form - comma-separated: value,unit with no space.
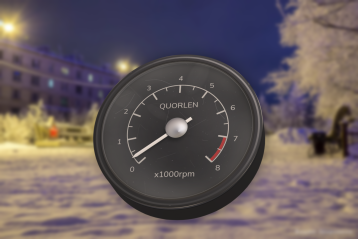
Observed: 250,rpm
